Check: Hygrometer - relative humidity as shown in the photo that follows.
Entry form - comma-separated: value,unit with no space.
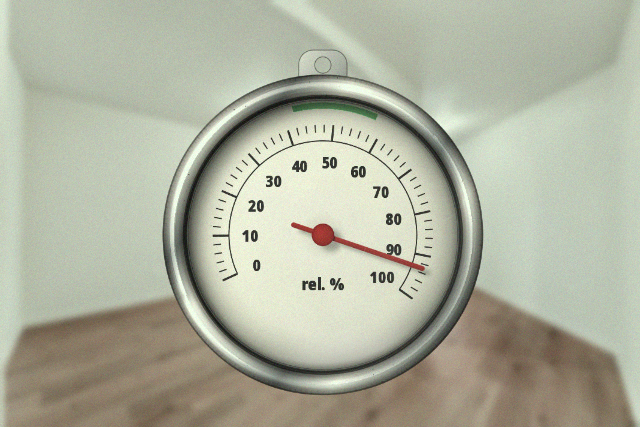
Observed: 93,%
